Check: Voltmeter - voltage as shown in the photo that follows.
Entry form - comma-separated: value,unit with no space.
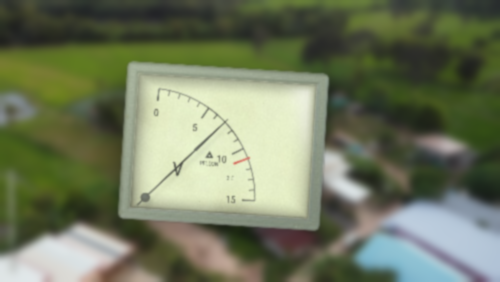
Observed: 7,V
